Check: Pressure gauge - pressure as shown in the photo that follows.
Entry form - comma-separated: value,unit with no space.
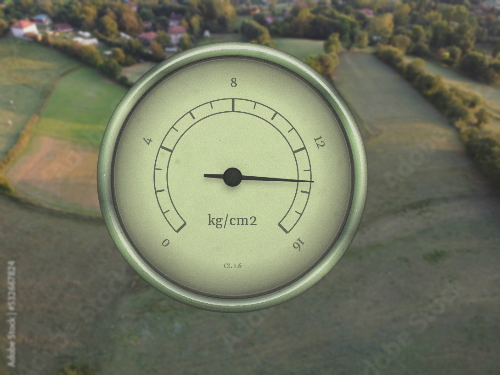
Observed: 13.5,kg/cm²
